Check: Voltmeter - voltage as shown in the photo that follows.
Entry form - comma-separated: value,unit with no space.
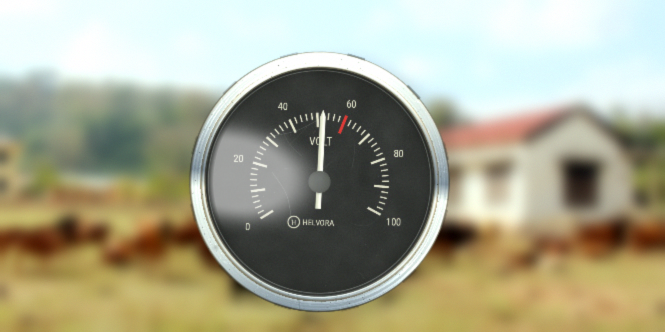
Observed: 52,V
